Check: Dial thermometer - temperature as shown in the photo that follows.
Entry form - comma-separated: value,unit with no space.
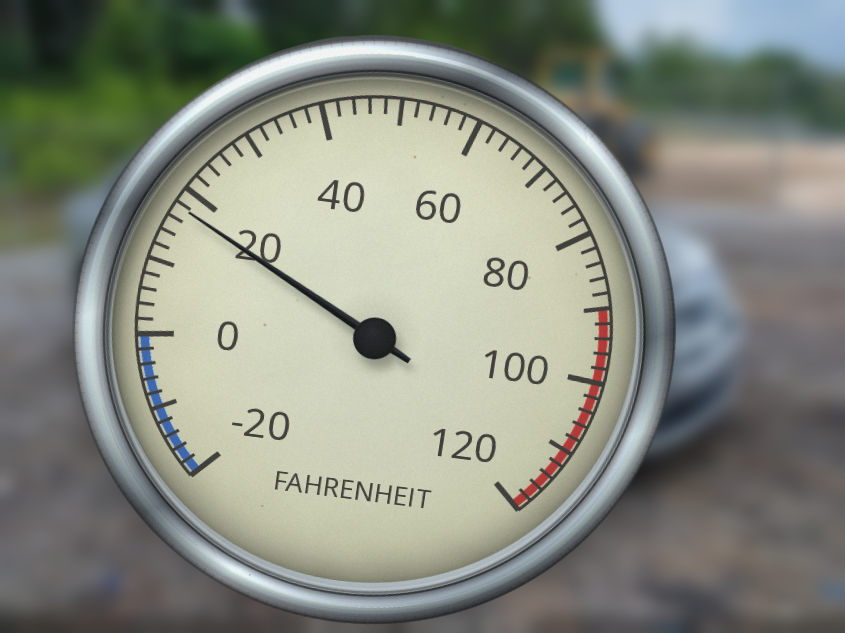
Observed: 18,°F
